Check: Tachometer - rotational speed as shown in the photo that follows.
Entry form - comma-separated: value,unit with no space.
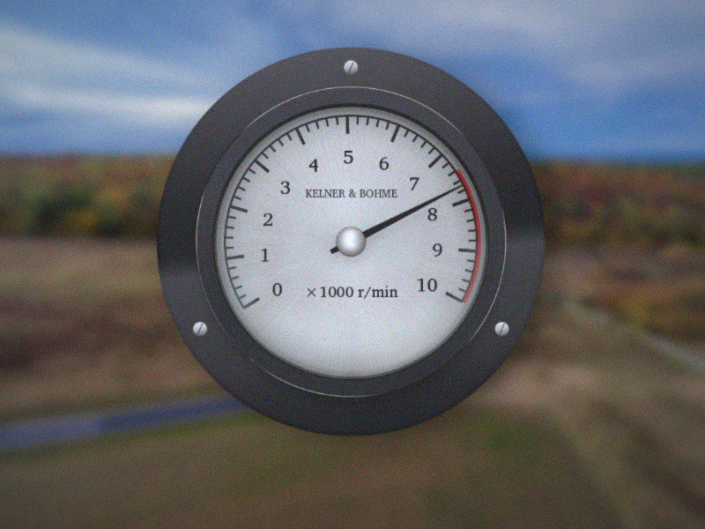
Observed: 7700,rpm
